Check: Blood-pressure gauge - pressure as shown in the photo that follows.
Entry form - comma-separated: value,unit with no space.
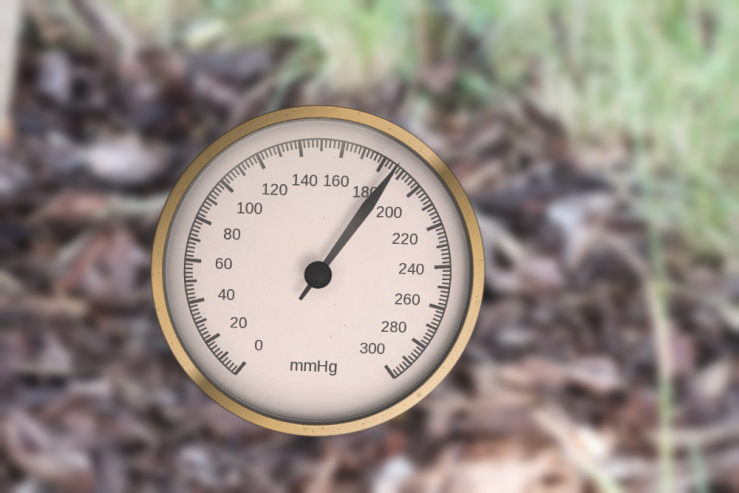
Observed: 186,mmHg
